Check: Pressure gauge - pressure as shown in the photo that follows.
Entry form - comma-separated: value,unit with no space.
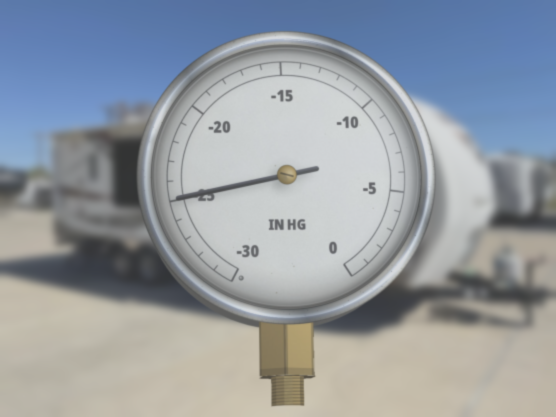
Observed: -25,inHg
